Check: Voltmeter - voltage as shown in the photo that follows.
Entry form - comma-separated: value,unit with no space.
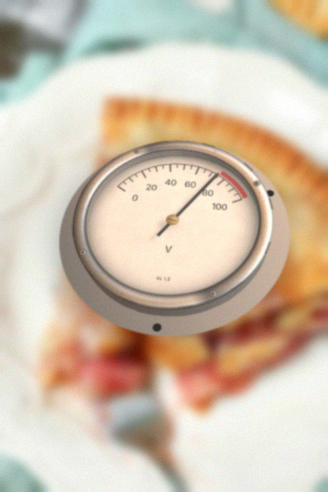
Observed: 75,V
